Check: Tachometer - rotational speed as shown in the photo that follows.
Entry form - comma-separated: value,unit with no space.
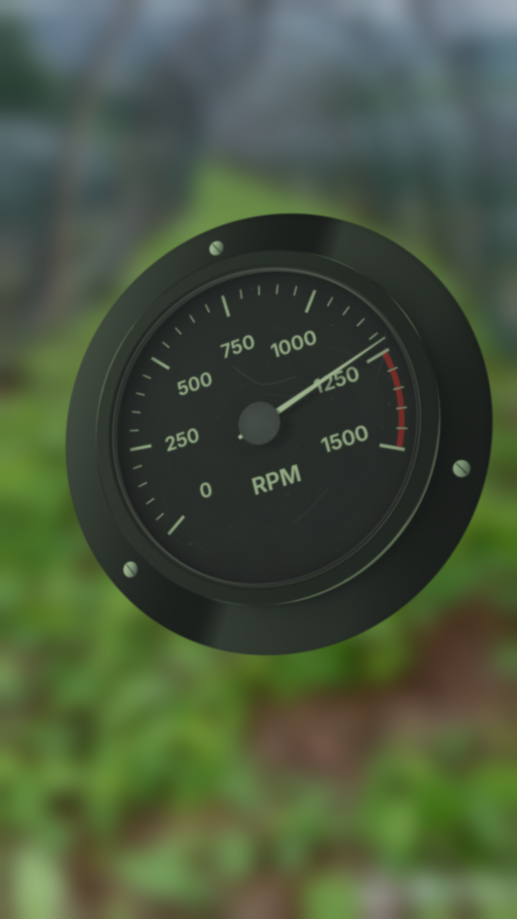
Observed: 1225,rpm
